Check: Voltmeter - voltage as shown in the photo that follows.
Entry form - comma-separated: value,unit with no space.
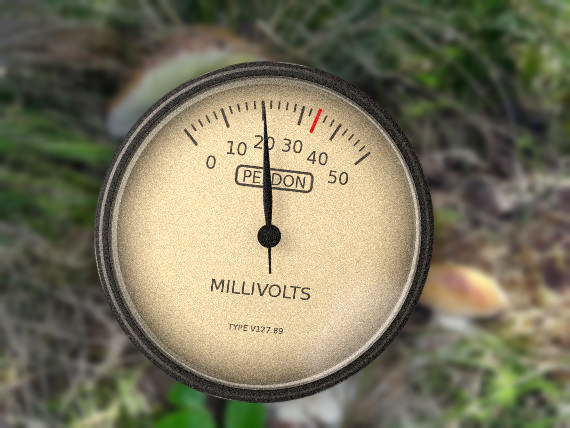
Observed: 20,mV
